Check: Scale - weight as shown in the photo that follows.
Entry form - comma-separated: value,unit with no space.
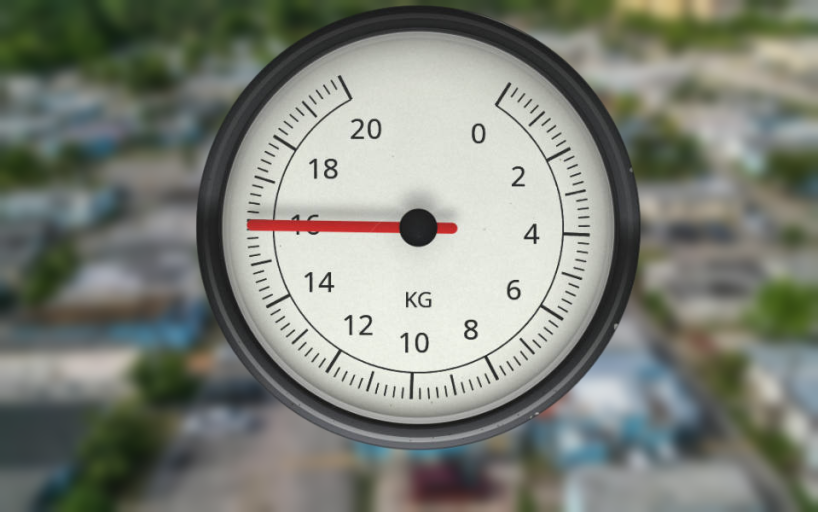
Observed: 15.9,kg
